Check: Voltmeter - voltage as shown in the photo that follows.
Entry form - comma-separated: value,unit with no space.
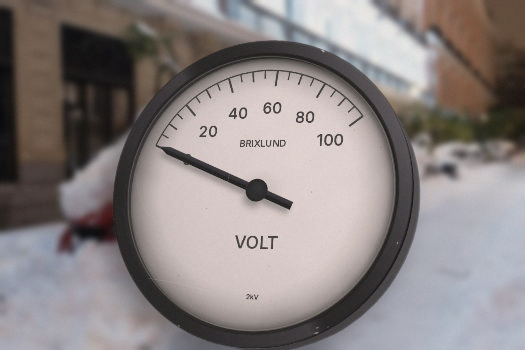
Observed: 0,V
